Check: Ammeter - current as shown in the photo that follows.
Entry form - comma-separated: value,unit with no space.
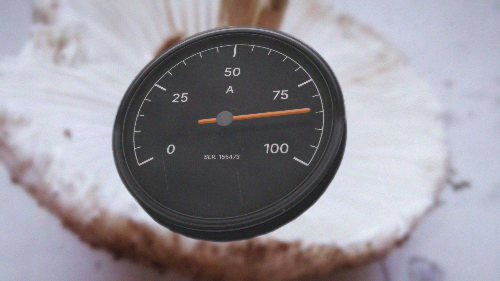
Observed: 85,A
